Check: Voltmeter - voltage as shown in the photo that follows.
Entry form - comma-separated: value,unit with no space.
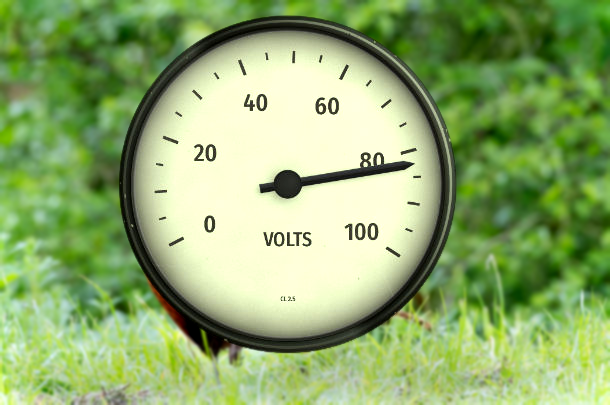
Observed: 82.5,V
